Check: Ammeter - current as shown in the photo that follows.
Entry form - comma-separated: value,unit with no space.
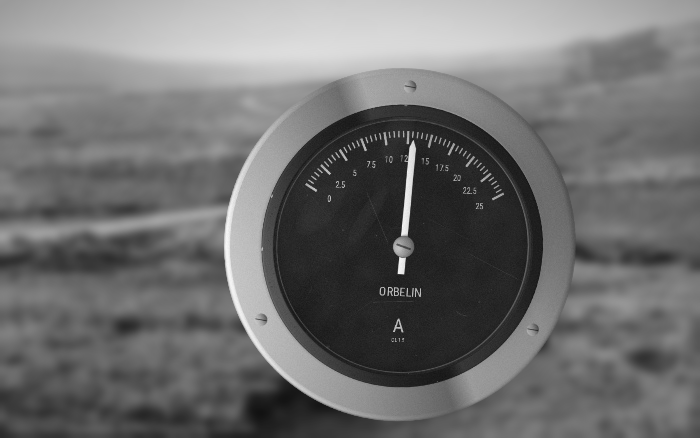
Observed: 13,A
